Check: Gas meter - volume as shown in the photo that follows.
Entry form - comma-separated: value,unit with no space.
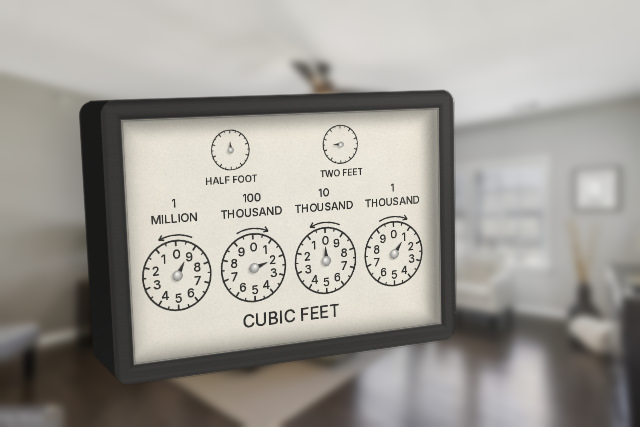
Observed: 920100,ft³
